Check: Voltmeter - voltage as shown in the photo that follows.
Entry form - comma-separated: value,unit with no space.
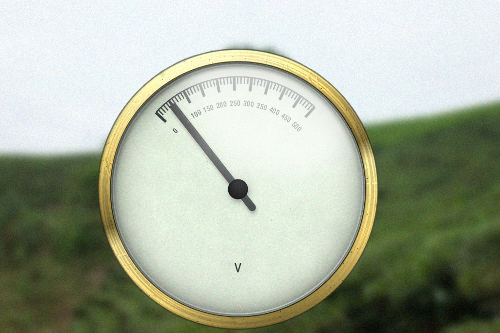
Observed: 50,V
